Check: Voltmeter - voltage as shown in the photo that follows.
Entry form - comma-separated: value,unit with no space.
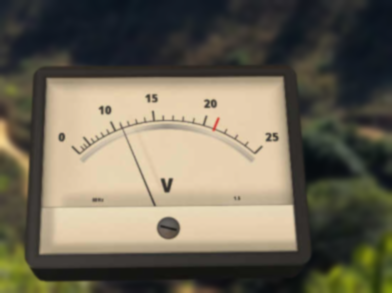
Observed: 11,V
